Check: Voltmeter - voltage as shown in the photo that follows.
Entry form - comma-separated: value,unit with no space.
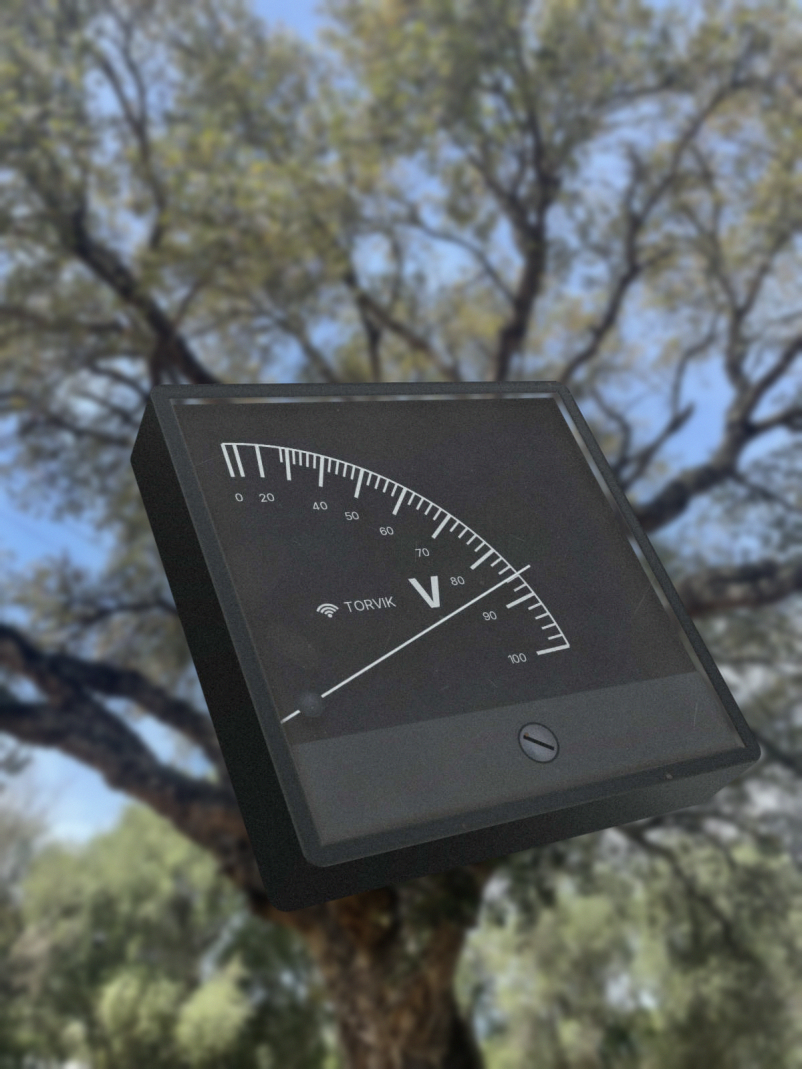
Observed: 86,V
